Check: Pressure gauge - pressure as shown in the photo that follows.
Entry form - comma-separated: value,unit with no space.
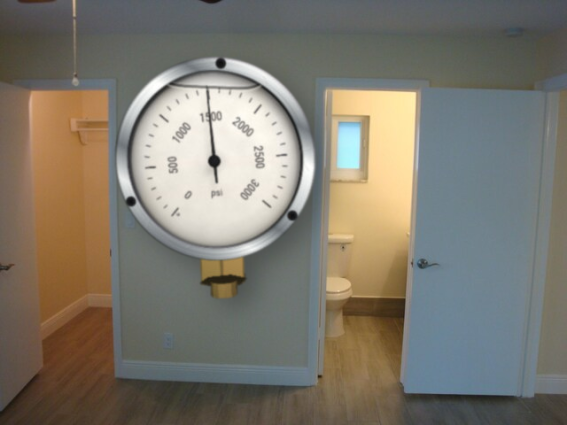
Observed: 1500,psi
